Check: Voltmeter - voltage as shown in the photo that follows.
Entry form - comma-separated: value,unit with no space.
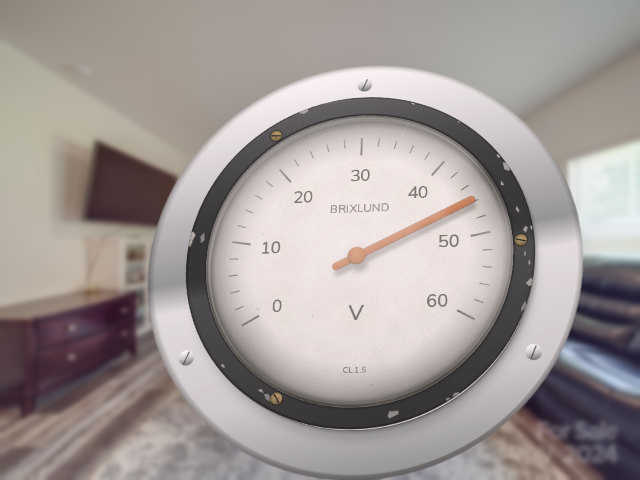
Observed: 46,V
